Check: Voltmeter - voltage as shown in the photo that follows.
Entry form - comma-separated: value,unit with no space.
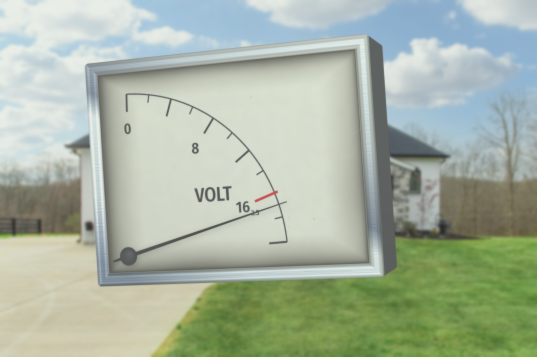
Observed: 17,V
